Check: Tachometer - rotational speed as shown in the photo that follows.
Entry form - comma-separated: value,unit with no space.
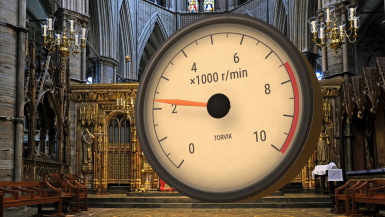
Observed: 2250,rpm
